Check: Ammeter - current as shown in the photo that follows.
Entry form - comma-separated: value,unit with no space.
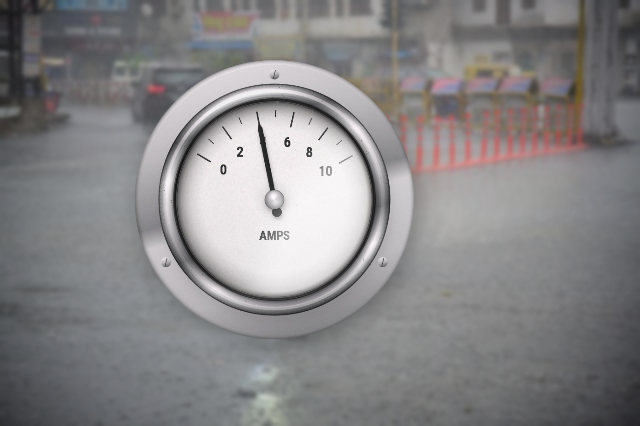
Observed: 4,A
